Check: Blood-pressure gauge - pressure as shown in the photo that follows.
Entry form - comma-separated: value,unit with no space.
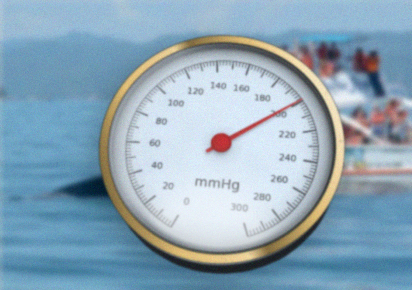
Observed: 200,mmHg
